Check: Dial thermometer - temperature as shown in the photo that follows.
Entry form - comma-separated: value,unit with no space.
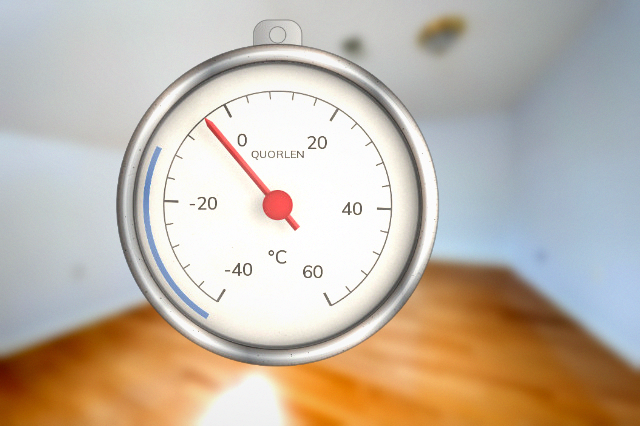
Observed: -4,°C
